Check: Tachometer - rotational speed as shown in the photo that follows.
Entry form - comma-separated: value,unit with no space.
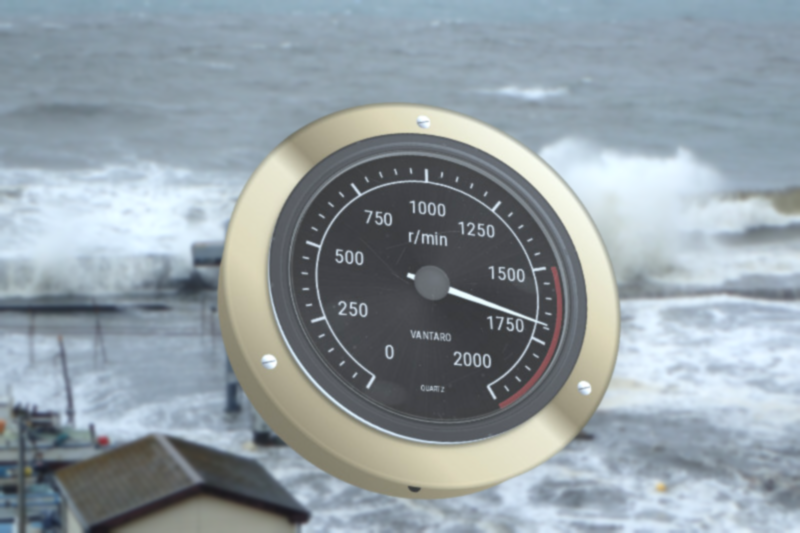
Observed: 1700,rpm
